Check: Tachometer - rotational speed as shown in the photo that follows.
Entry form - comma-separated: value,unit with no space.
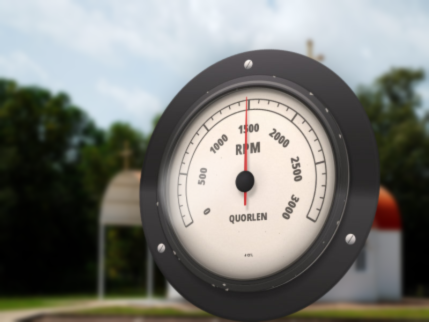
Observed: 1500,rpm
